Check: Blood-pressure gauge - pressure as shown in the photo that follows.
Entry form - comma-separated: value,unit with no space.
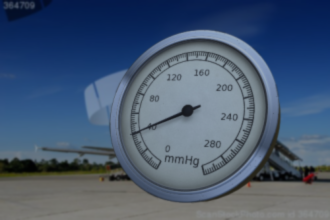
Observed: 40,mmHg
